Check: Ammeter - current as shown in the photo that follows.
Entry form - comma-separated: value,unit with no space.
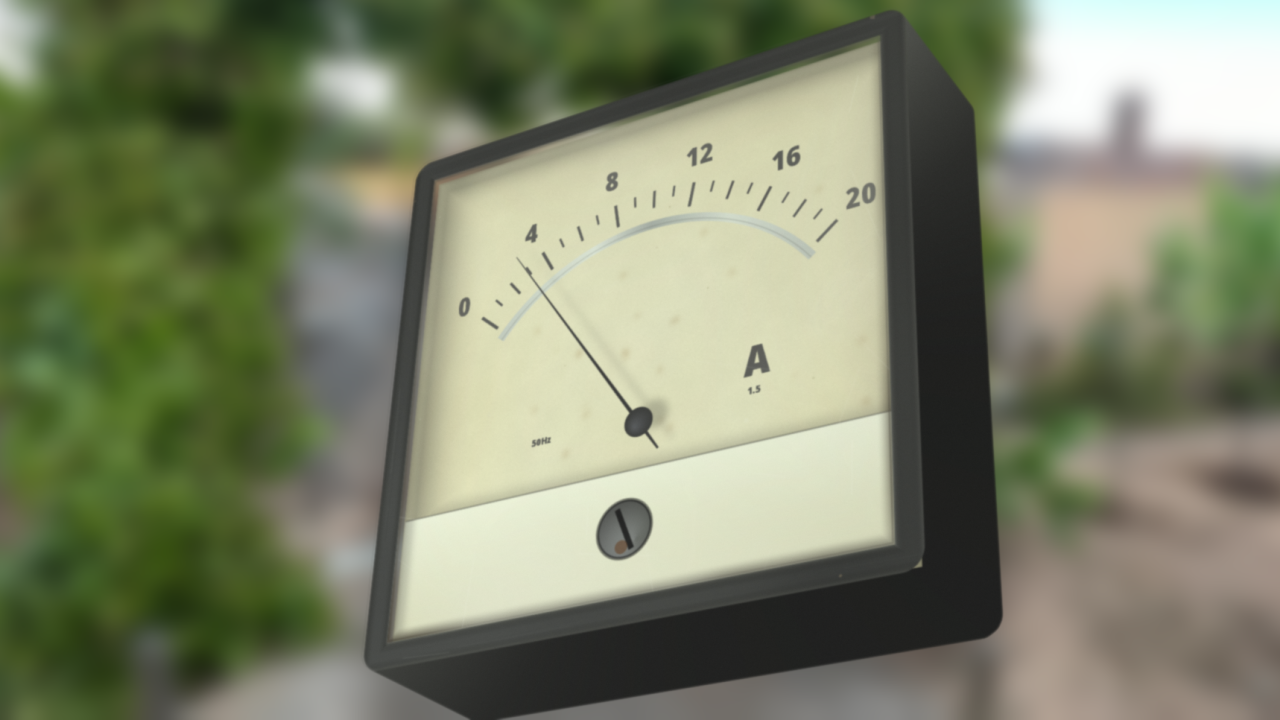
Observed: 3,A
